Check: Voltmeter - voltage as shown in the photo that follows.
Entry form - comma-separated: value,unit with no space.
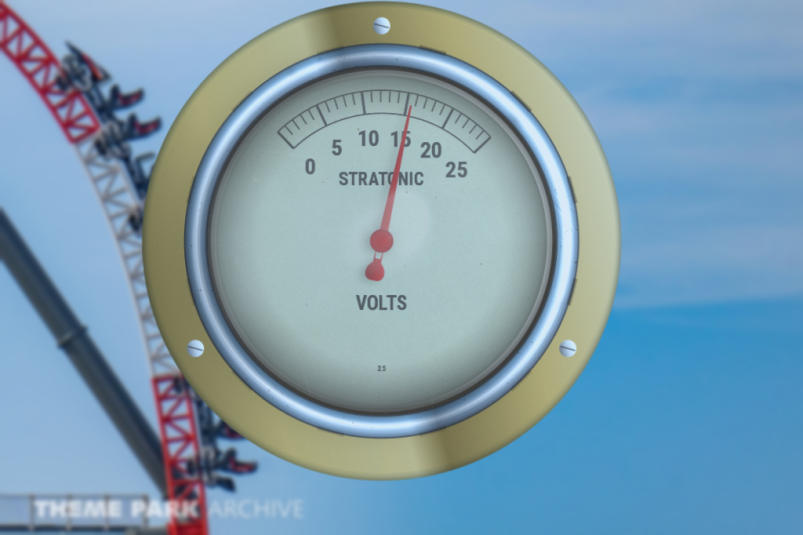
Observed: 15.5,V
